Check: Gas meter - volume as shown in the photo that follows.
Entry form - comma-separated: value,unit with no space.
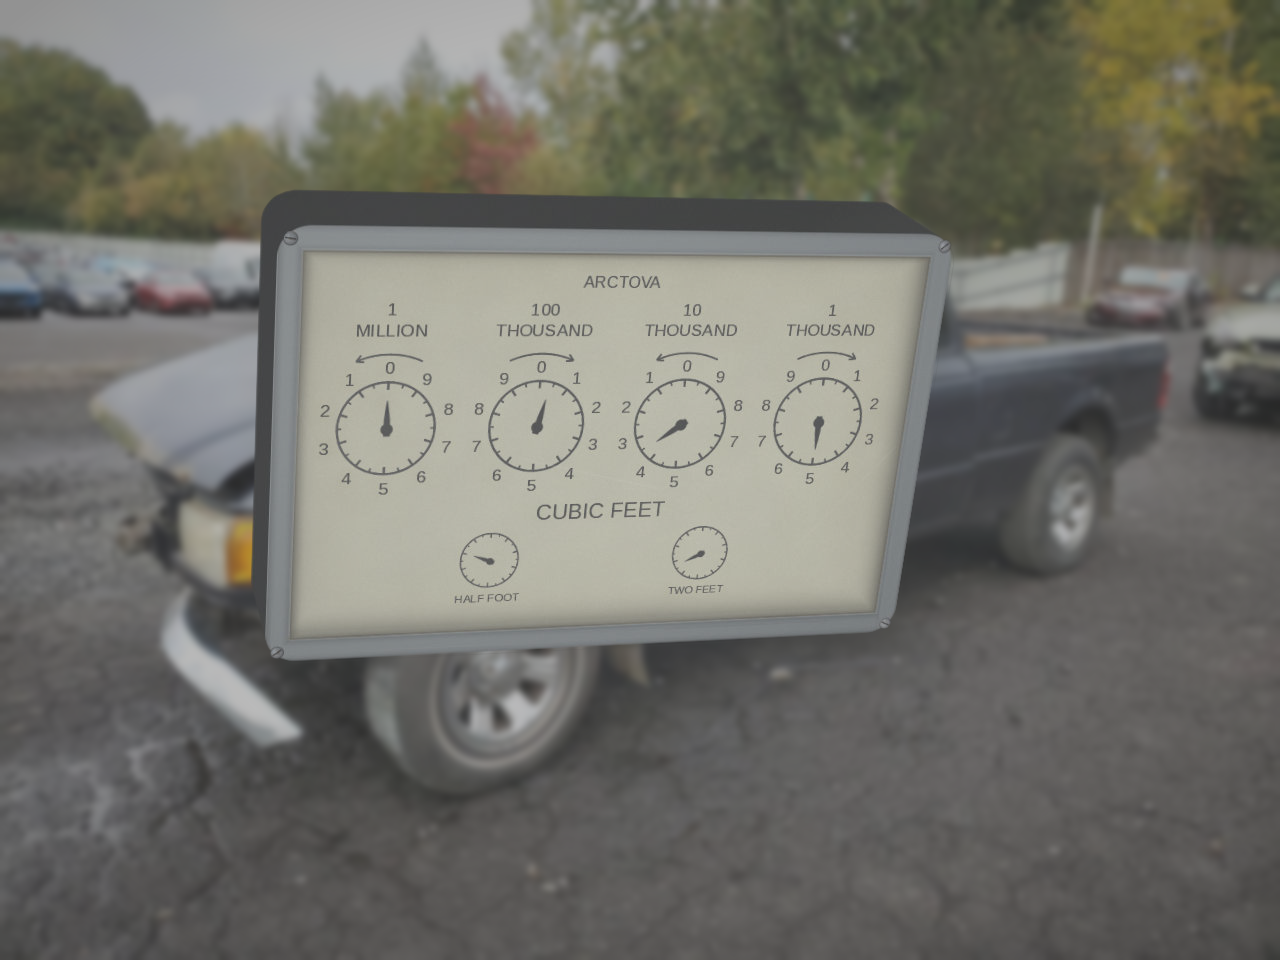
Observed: 3500,ft³
